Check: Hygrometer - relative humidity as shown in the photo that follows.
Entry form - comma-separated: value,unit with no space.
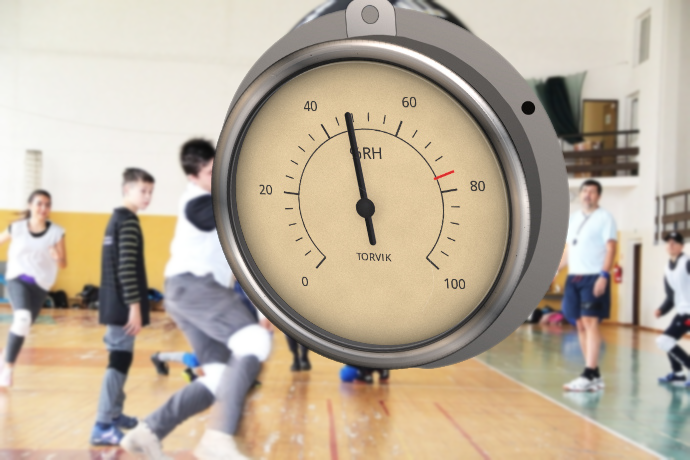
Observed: 48,%
